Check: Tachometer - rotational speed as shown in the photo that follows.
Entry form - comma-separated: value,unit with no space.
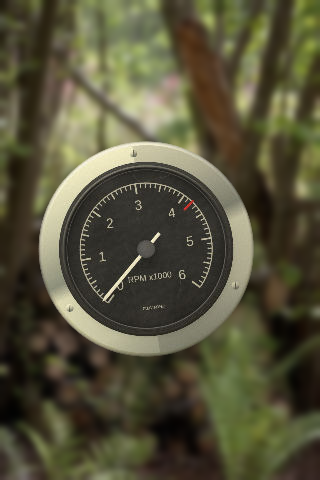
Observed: 100,rpm
